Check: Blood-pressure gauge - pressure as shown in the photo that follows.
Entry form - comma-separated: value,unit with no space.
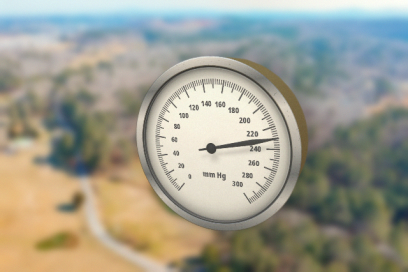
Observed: 230,mmHg
